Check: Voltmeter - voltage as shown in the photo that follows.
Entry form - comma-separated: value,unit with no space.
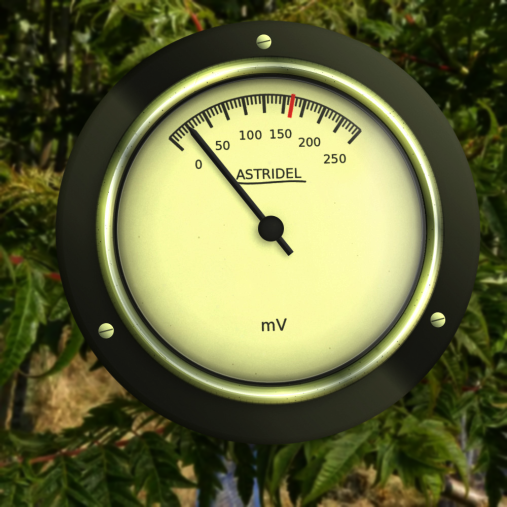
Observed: 25,mV
